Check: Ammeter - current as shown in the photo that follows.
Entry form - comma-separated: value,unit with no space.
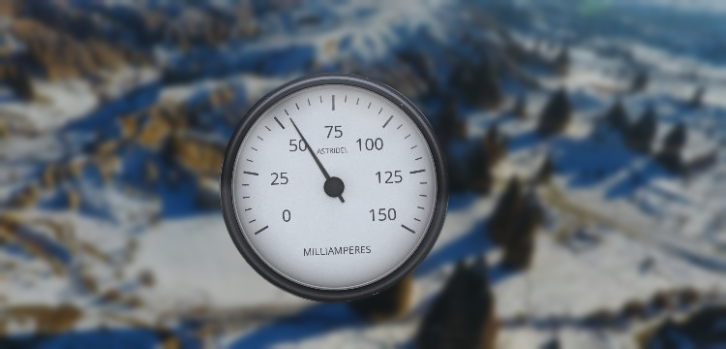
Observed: 55,mA
